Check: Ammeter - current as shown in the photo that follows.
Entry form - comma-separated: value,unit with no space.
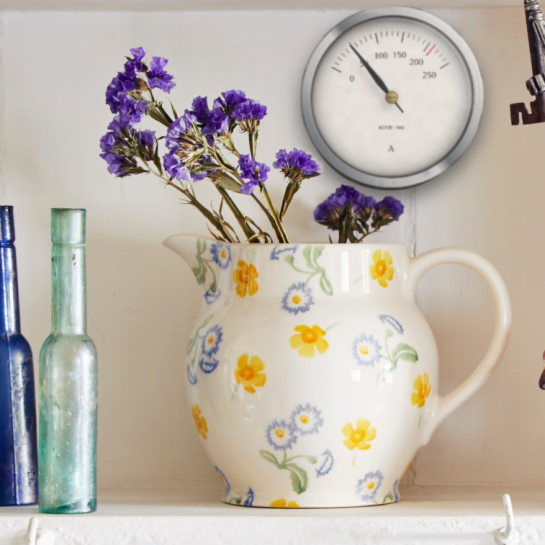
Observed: 50,A
